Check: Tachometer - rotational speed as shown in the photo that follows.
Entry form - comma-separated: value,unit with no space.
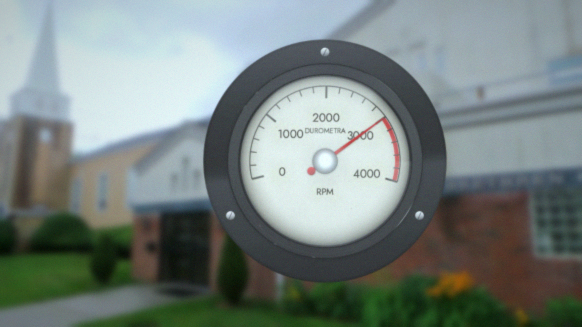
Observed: 3000,rpm
